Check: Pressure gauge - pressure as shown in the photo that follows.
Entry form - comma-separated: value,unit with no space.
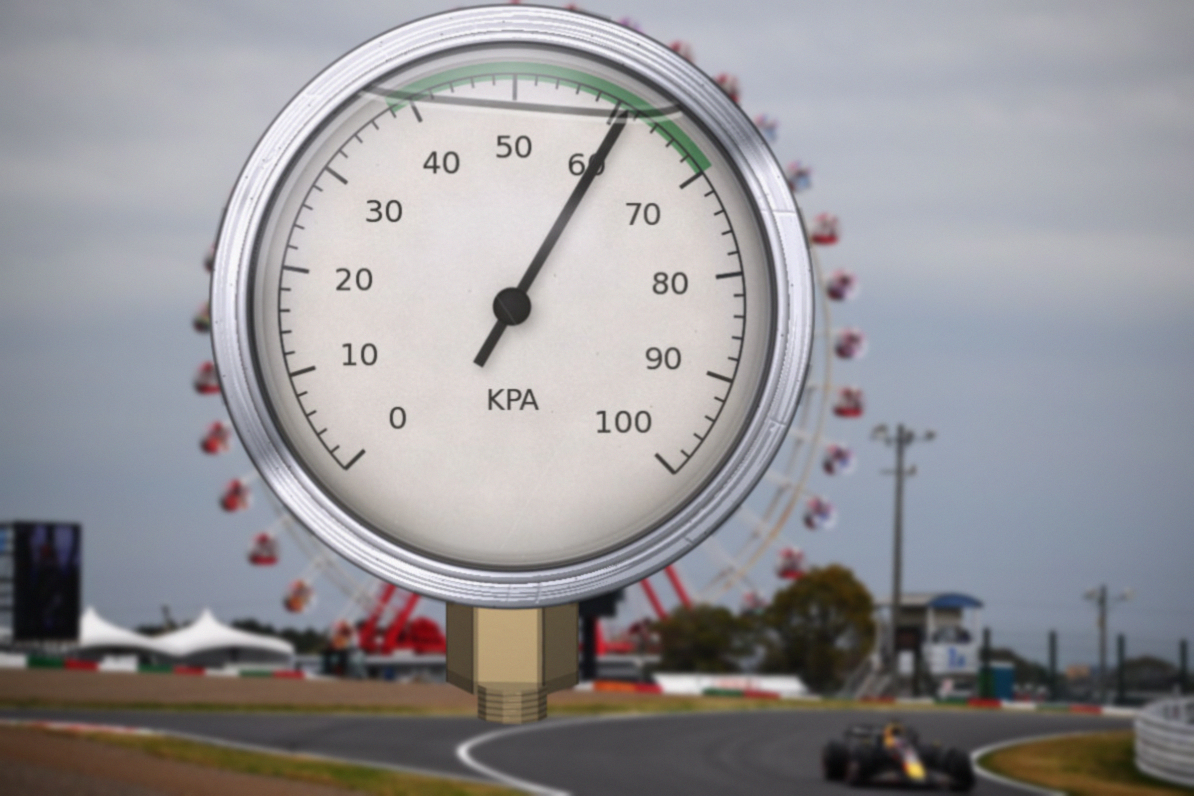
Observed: 61,kPa
